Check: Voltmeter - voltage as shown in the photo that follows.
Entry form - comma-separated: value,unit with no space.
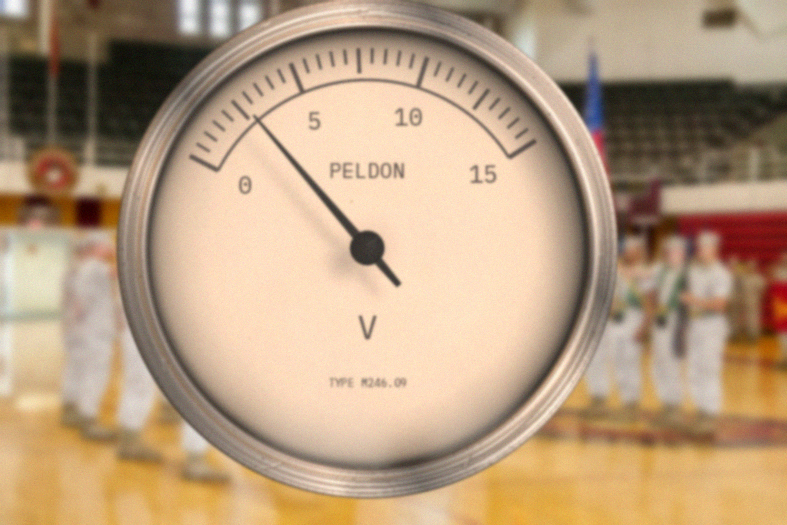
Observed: 2.75,V
